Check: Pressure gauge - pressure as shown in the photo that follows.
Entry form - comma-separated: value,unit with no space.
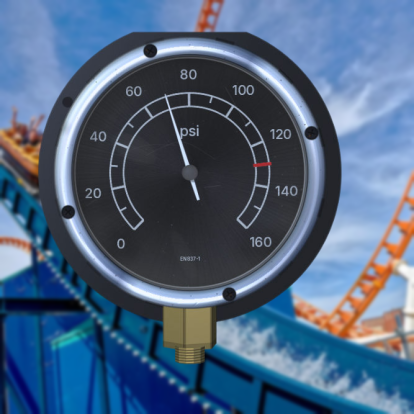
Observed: 70,psi
